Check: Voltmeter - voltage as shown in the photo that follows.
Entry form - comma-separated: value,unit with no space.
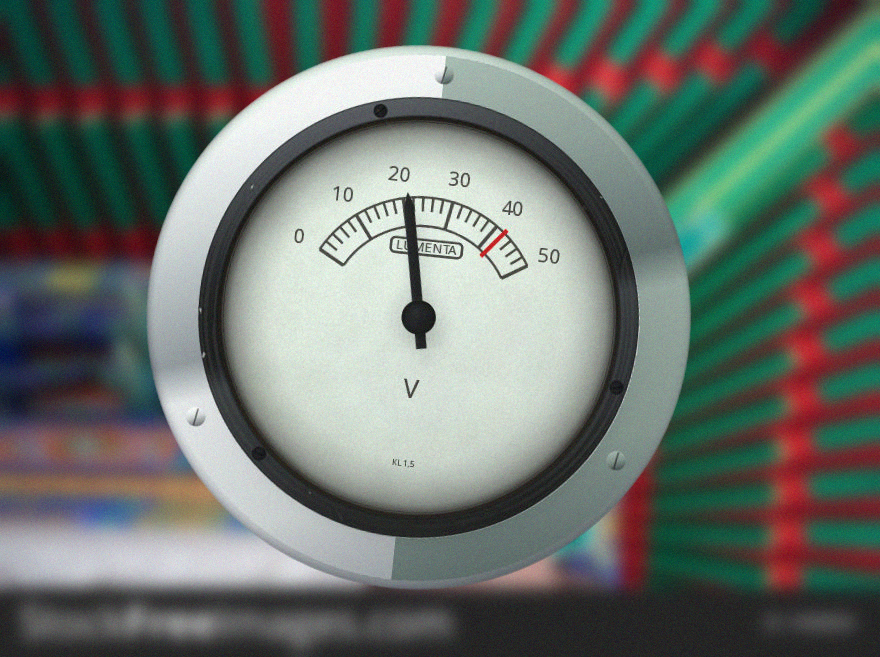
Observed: 21,V
